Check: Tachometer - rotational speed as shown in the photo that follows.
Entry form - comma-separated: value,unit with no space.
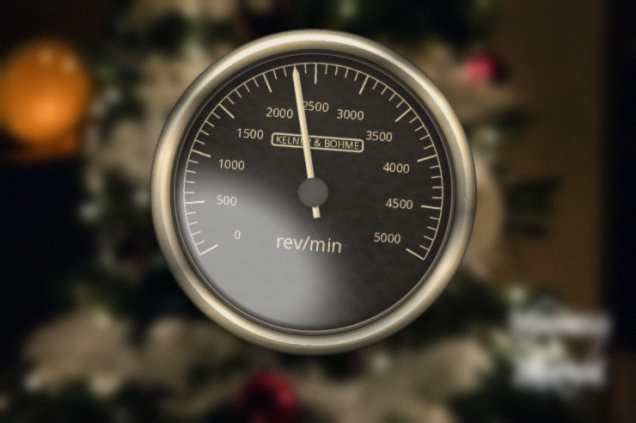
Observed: 2300,rpm
